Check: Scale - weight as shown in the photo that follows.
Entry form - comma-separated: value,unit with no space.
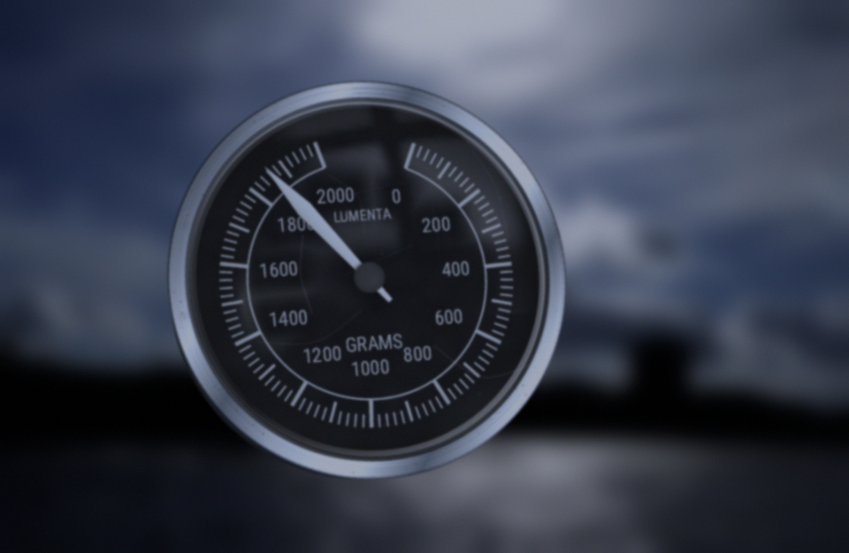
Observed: 1860,g
